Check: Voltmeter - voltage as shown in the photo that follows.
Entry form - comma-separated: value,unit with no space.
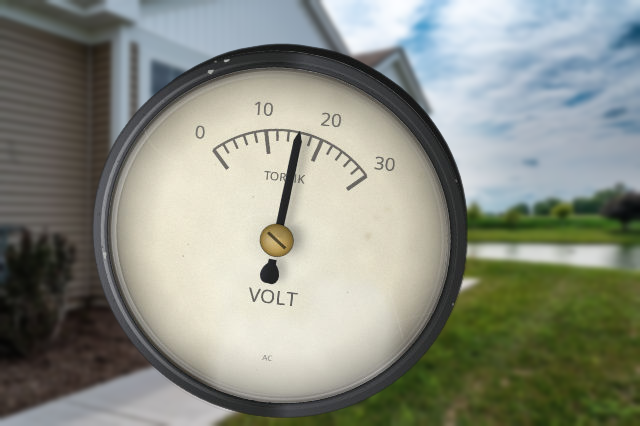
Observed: 16,V
